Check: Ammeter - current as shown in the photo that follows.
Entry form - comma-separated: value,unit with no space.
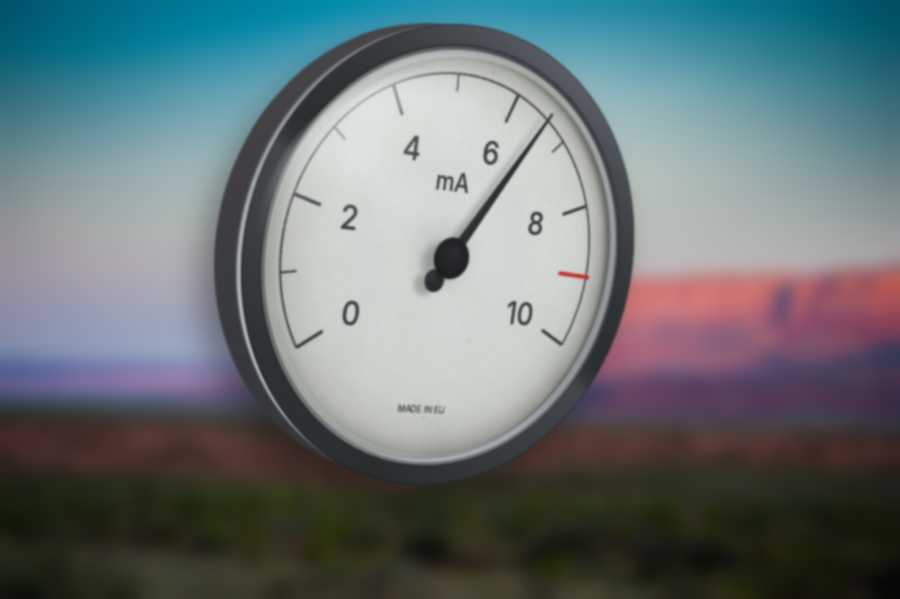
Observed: 6.5,mA
